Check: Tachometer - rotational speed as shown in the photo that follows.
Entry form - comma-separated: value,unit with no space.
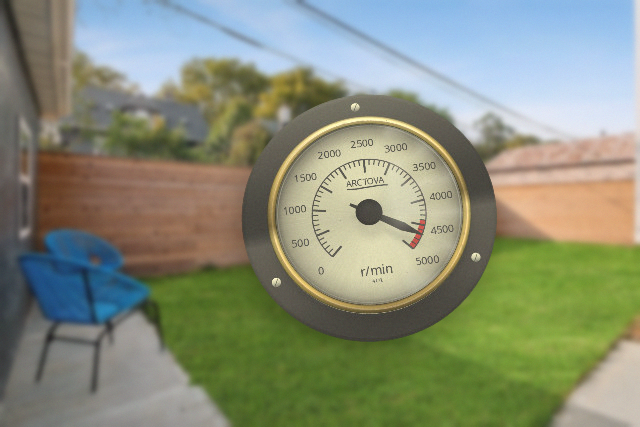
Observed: 4700,rpm
